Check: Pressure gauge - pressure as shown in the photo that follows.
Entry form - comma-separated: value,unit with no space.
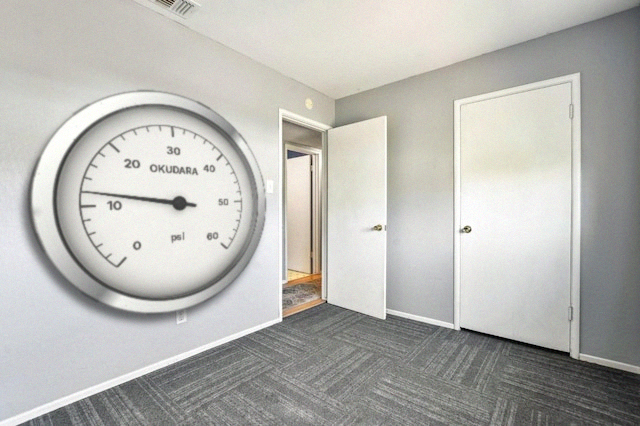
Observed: 12,psi
